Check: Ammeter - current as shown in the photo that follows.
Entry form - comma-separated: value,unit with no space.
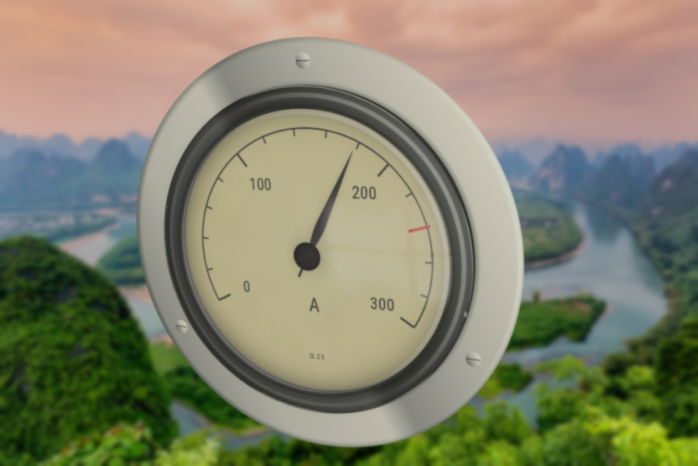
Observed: 180,A
